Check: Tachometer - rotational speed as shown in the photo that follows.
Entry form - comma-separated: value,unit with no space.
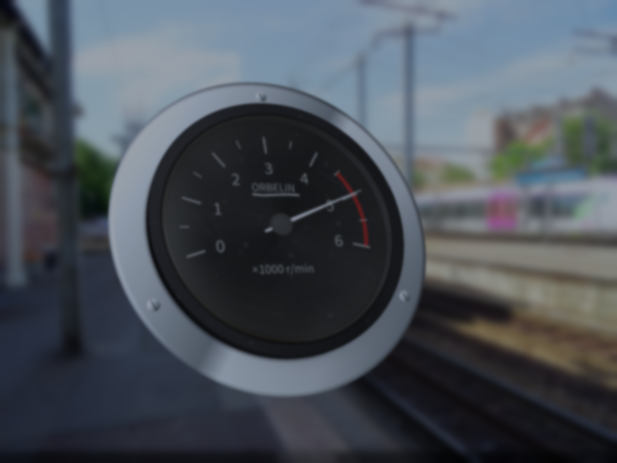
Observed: 5000,rpm
